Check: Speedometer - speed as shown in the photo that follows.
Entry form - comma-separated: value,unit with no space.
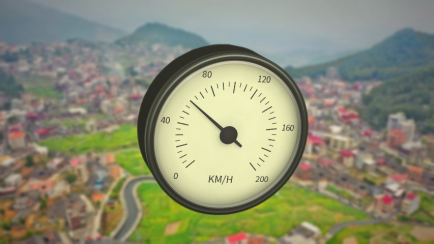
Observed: 60,km/h
